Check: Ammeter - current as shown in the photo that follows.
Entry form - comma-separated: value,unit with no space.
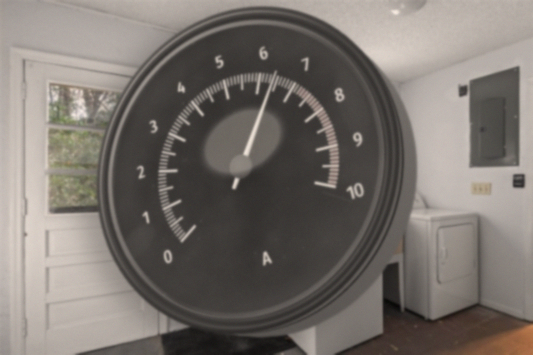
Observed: 6.5,A
